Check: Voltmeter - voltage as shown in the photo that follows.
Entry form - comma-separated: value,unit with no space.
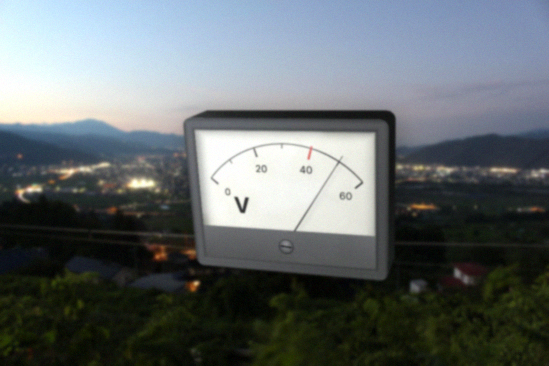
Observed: 50,V
